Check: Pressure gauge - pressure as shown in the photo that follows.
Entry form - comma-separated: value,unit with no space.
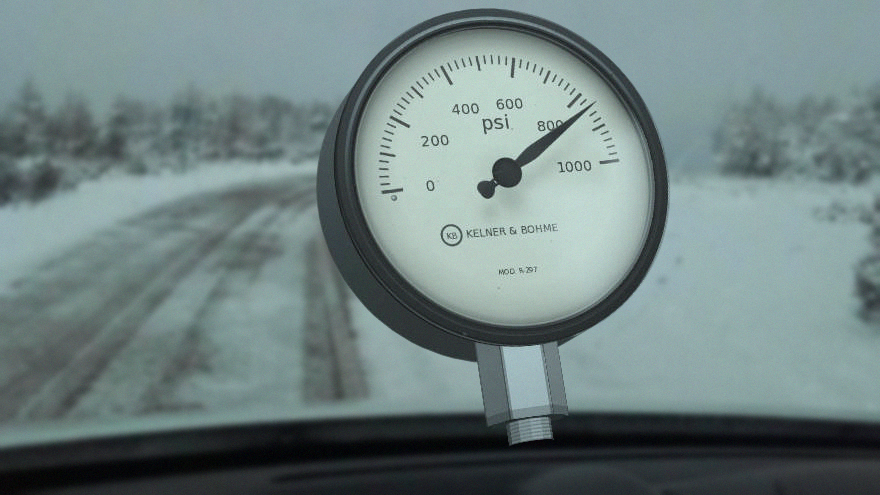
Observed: 840,psi
